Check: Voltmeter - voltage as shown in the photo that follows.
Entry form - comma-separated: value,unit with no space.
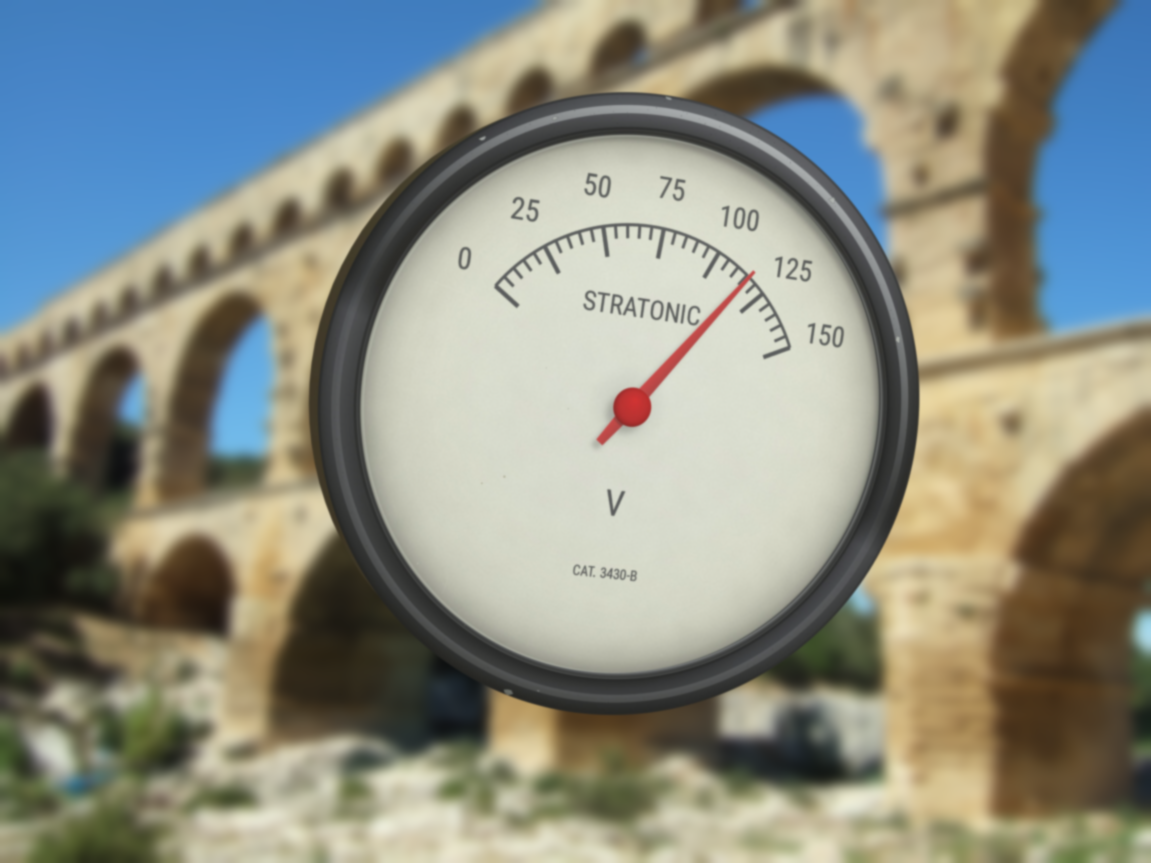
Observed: 115,V
